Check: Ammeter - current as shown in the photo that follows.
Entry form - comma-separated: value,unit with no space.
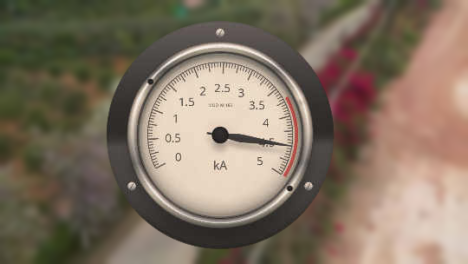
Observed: 4.5,kA
